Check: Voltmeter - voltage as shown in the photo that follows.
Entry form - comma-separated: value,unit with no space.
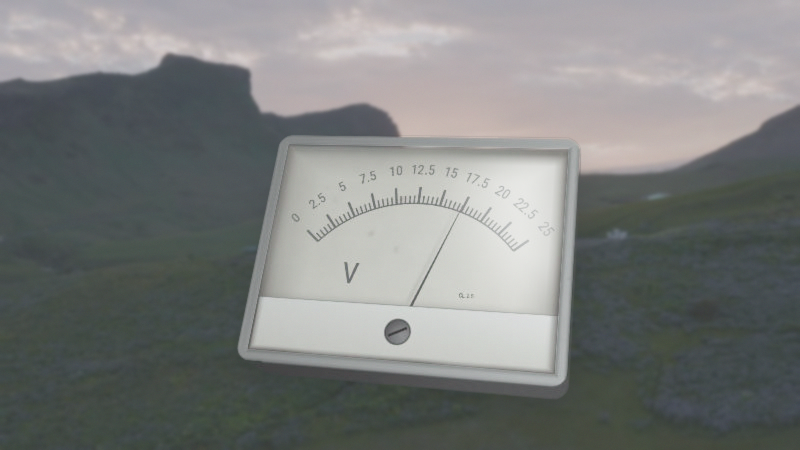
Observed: 17.5,V
